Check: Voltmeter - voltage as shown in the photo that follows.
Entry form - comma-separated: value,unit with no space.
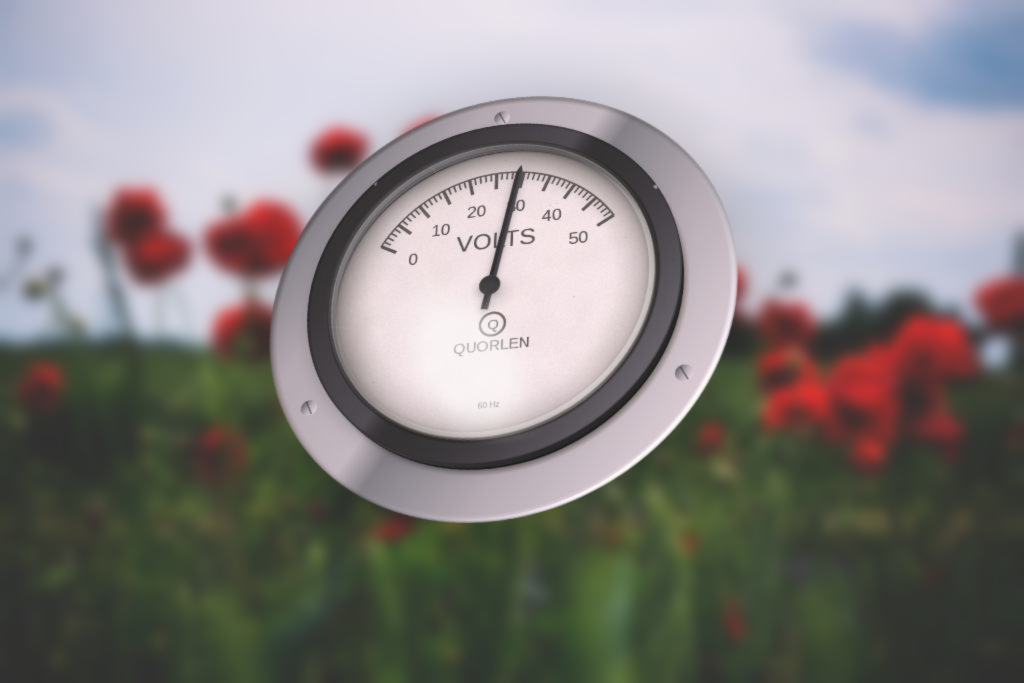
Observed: 30,V
